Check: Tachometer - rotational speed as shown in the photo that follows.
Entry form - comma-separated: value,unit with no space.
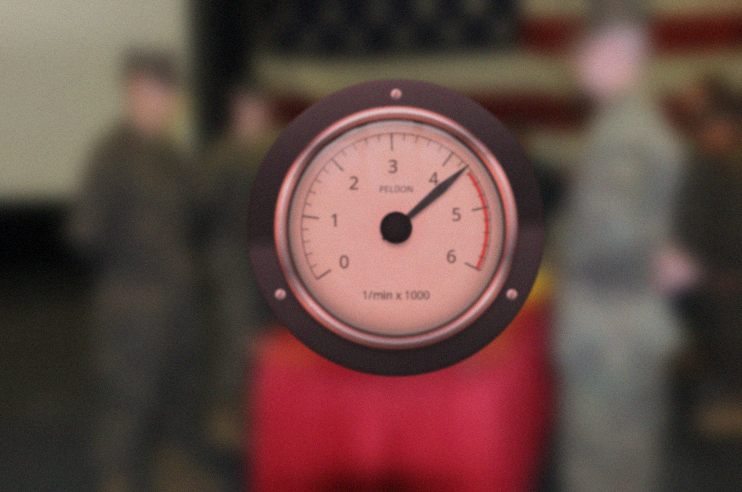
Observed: 4300,rpm
